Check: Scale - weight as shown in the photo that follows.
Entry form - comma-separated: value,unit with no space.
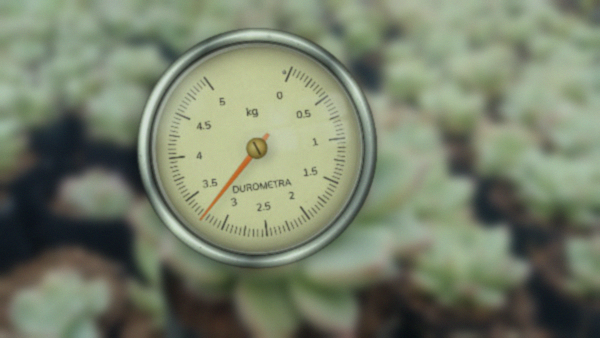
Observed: 3.25,kg
